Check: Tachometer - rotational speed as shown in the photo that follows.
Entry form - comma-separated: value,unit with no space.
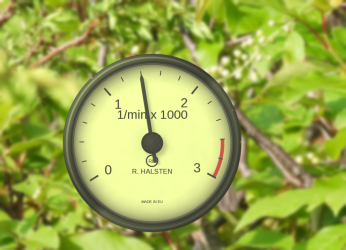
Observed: 1400,rpm
